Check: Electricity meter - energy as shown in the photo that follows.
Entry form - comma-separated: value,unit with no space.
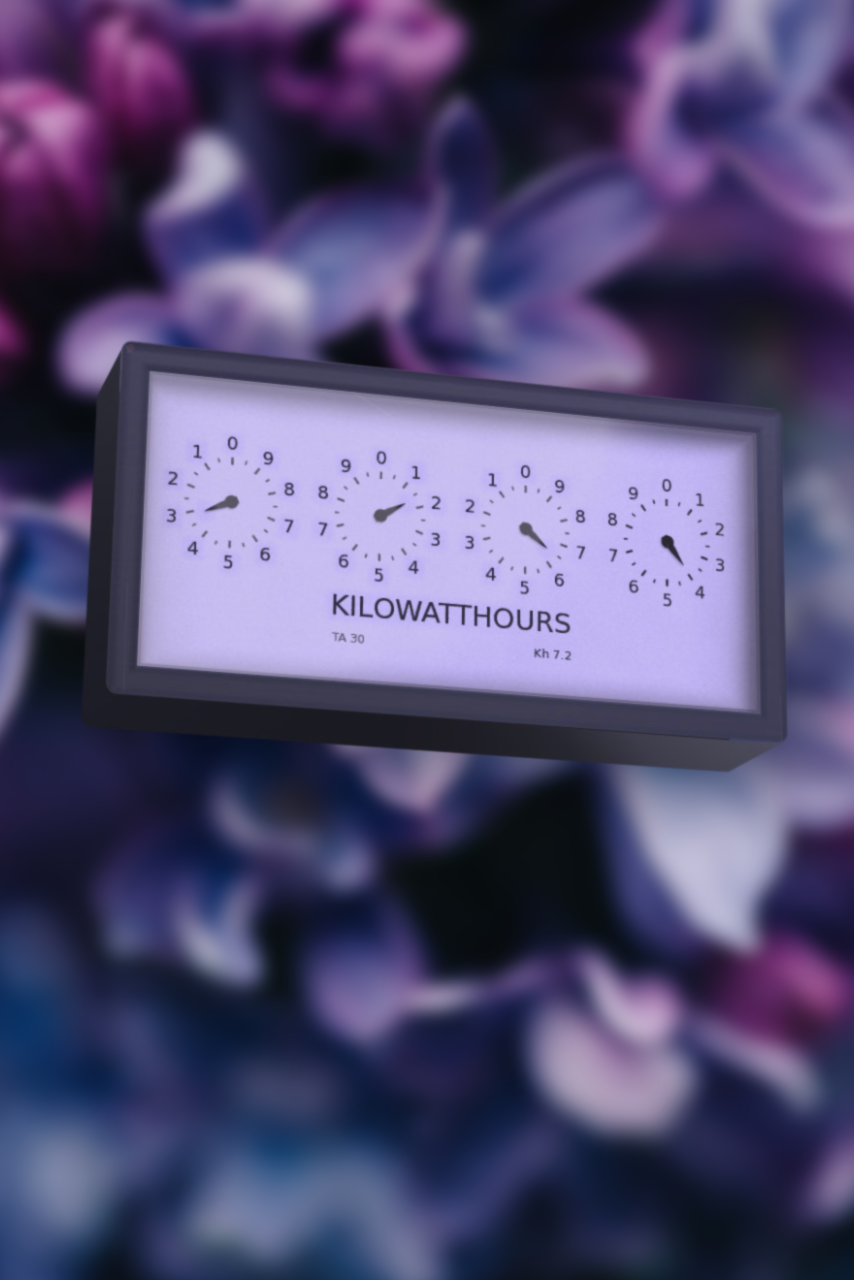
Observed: 3164,kWh
